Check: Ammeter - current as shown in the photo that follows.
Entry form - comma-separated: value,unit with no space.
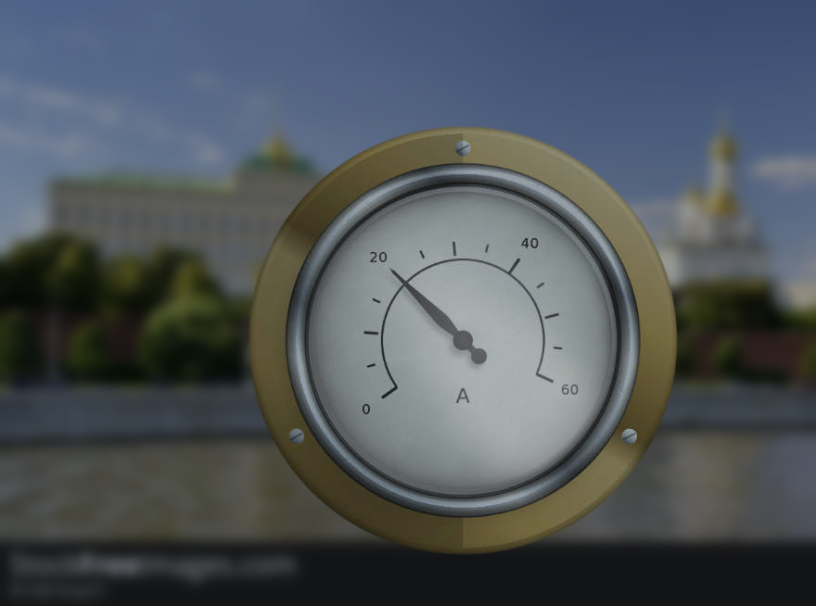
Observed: 20,A
